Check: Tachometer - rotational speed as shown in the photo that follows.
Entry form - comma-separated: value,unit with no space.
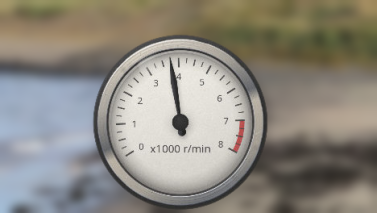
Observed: 3750,rpm
